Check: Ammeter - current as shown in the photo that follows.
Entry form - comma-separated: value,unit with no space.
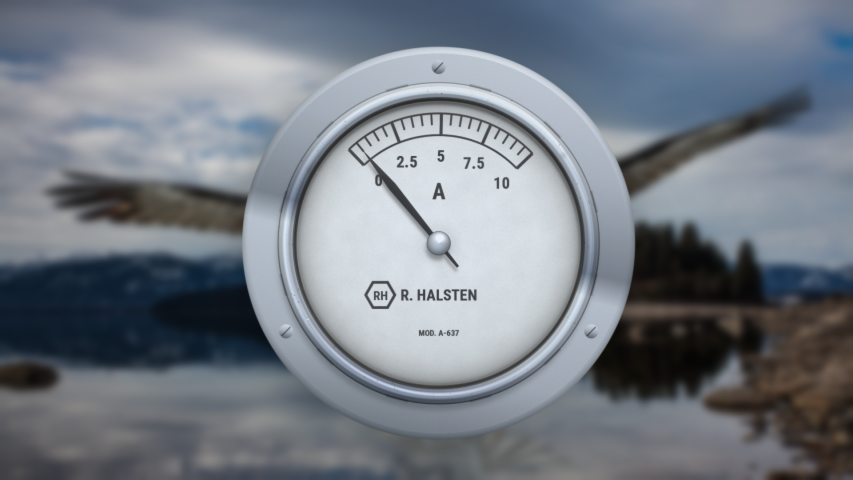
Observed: 0.5,A
